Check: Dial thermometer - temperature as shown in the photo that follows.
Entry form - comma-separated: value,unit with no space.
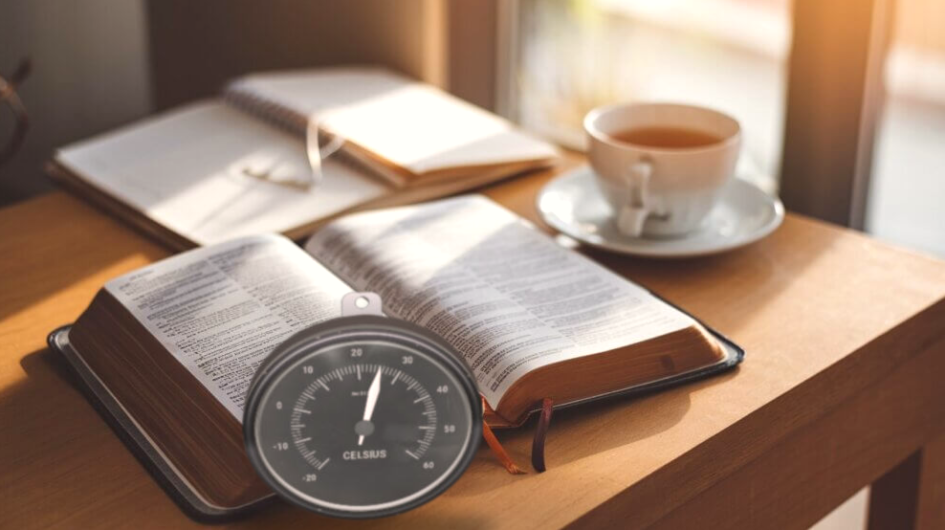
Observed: 25,°C
